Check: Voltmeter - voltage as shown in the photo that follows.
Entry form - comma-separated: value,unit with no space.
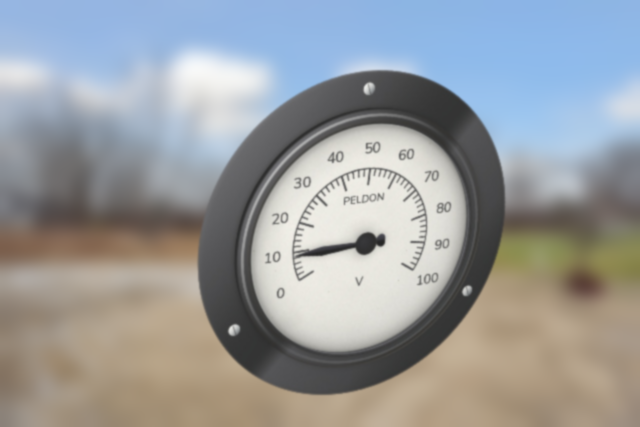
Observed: 10,V
